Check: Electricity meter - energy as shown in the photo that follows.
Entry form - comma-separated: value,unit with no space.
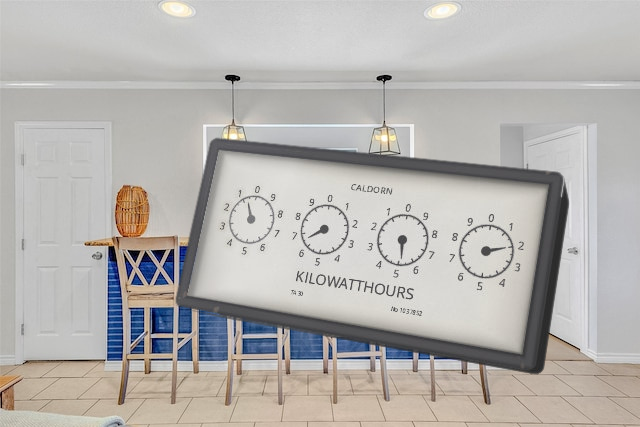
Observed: 652,kWh
